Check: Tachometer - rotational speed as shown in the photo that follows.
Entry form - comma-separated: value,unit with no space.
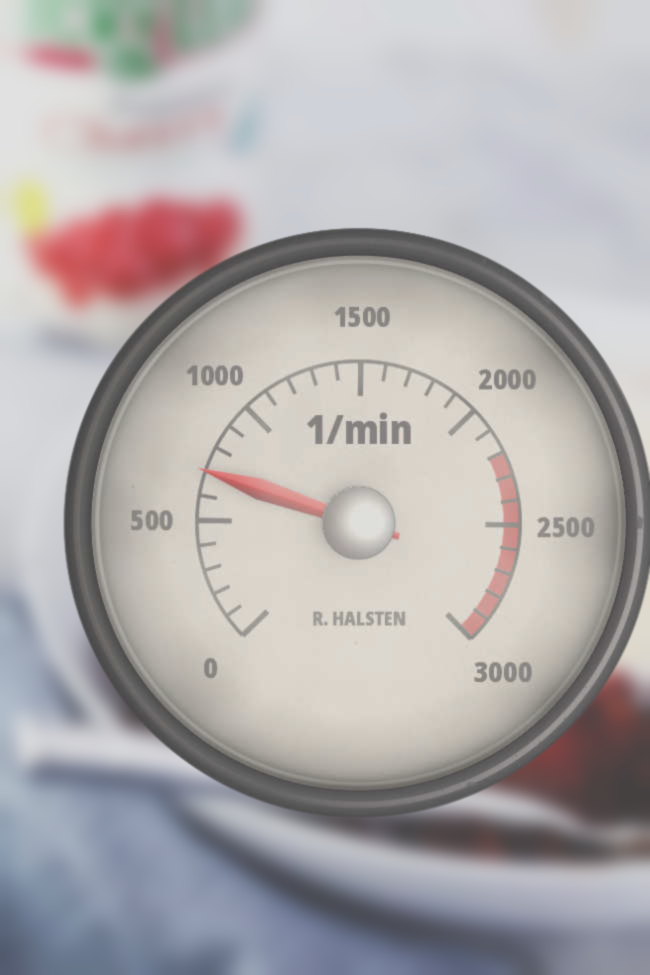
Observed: 700,rpm
